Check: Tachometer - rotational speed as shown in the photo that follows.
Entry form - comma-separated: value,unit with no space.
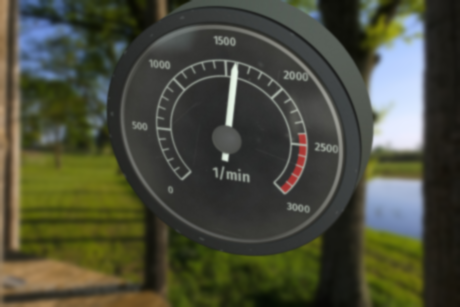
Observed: 1600,rpm
